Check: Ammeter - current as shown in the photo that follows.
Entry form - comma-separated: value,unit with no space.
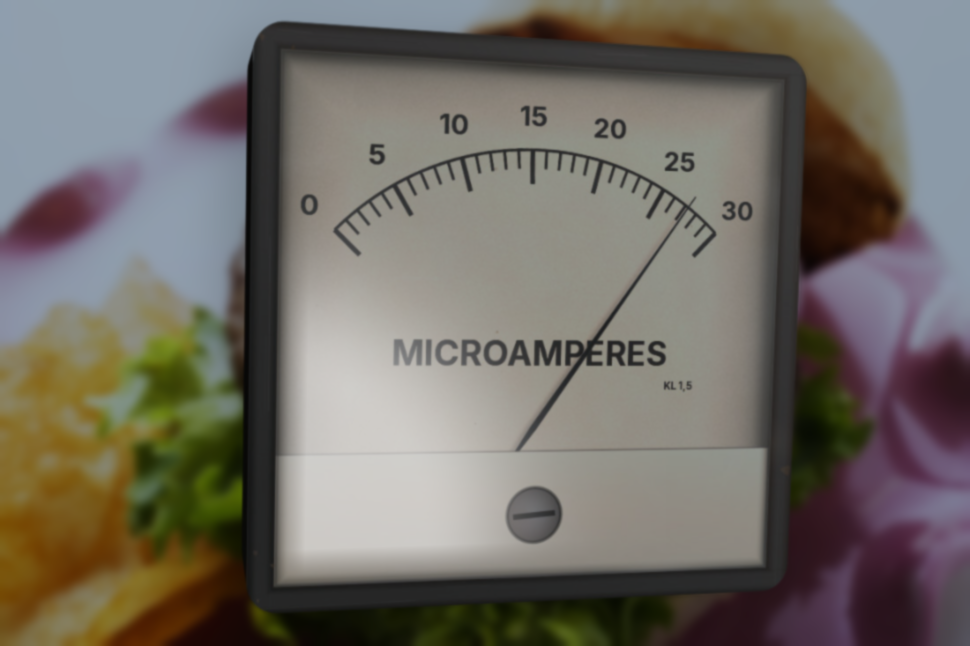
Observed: 27,µA
